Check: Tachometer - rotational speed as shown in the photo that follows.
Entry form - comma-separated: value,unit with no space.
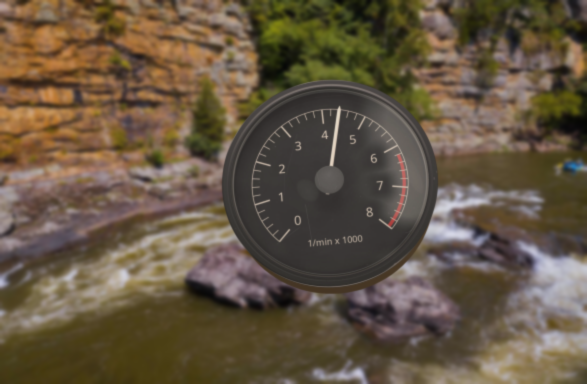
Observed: 4400,rpm
